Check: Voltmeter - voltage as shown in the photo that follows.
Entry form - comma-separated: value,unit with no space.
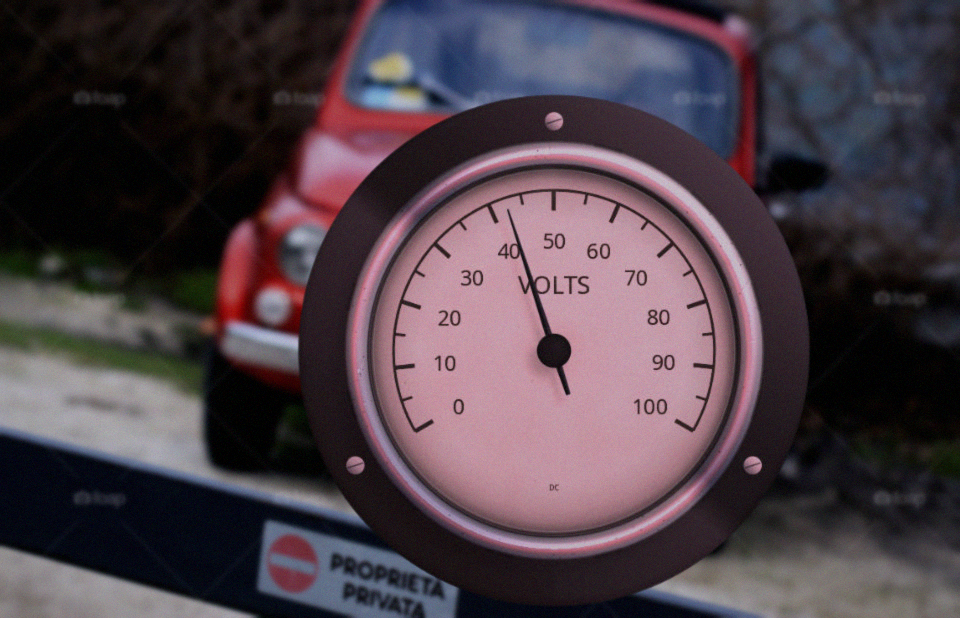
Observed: 42.5,V
